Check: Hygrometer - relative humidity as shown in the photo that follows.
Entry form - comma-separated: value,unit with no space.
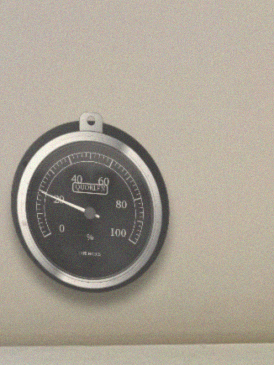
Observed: 20,%
